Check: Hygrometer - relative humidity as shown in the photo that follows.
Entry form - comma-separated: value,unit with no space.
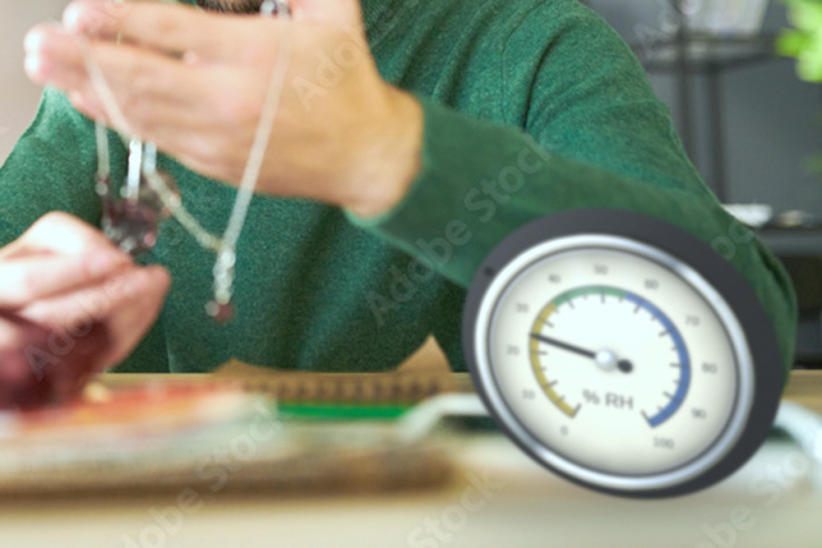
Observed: 25,%
